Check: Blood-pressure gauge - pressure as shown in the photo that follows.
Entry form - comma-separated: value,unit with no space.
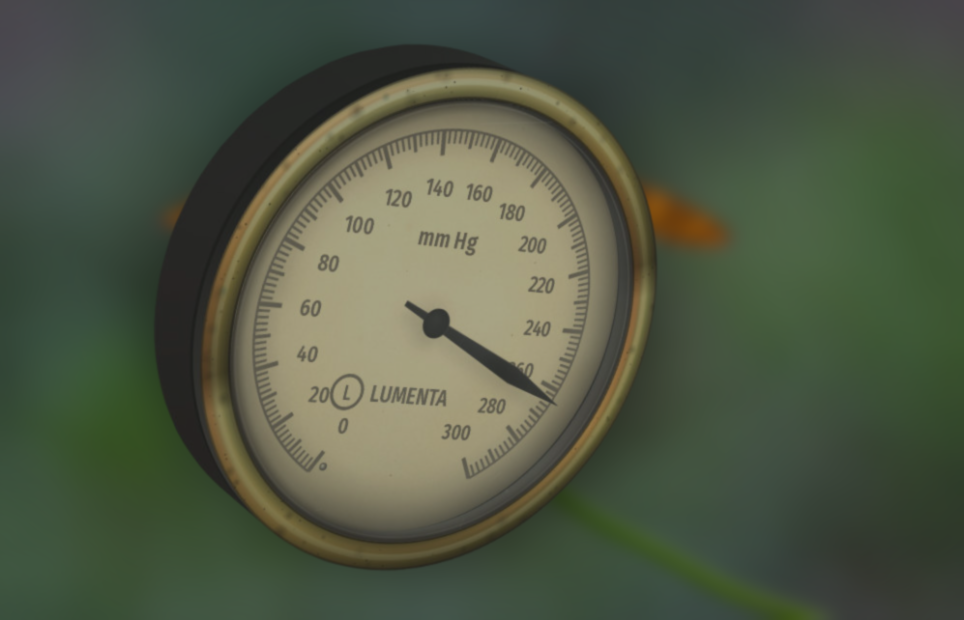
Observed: 264,mmHg
